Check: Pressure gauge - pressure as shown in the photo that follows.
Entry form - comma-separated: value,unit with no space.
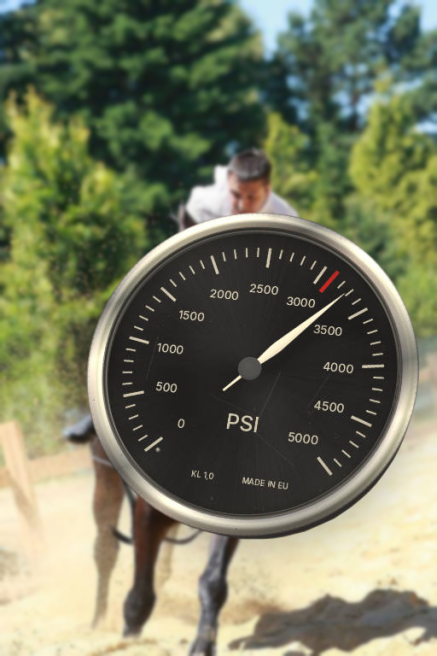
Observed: 3300,psi
